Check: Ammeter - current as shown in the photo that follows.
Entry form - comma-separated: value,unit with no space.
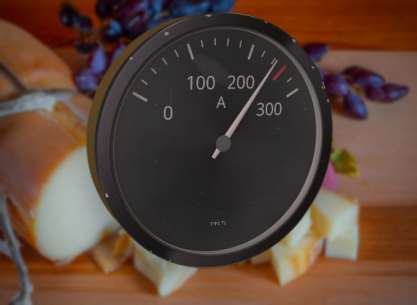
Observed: 240,A
